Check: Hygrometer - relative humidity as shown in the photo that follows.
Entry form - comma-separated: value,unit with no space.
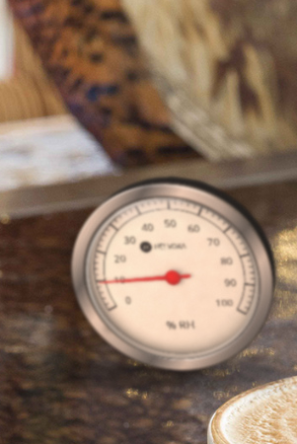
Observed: 10,%
